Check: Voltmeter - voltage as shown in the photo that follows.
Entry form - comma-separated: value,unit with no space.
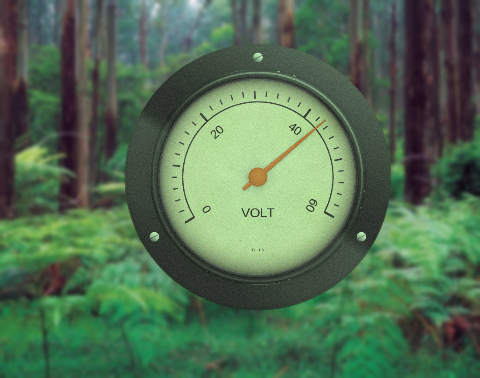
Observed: 43,V
